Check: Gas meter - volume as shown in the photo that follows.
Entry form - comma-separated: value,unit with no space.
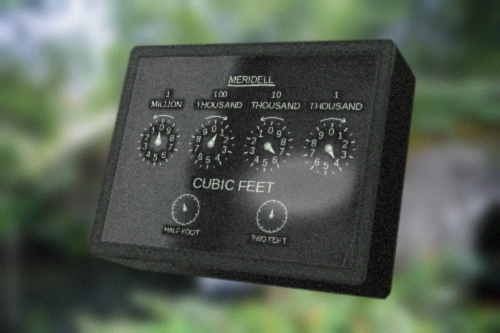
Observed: 6400,ft³
